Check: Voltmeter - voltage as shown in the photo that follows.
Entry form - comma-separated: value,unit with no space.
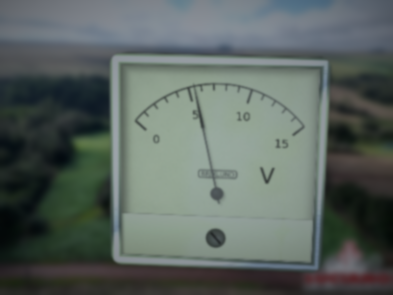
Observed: 5.5,V
